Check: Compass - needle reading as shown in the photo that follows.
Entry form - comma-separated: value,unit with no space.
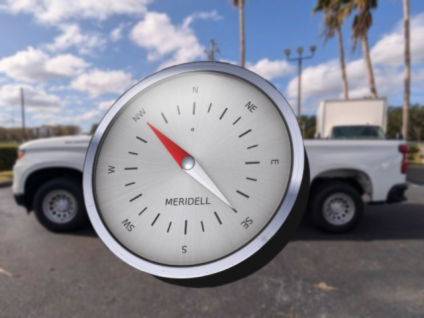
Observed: 315,°
